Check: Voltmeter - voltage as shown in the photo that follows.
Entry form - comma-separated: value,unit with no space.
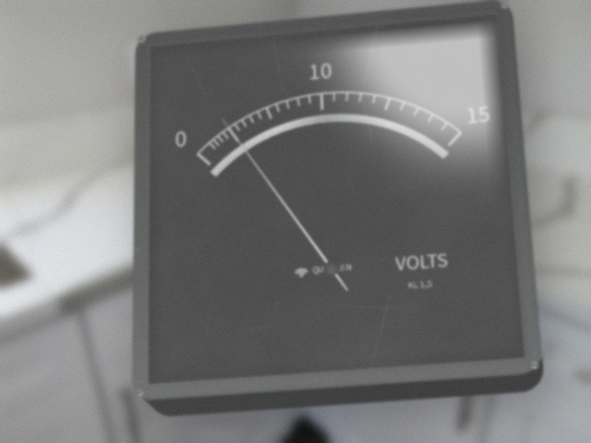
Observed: 5,V
